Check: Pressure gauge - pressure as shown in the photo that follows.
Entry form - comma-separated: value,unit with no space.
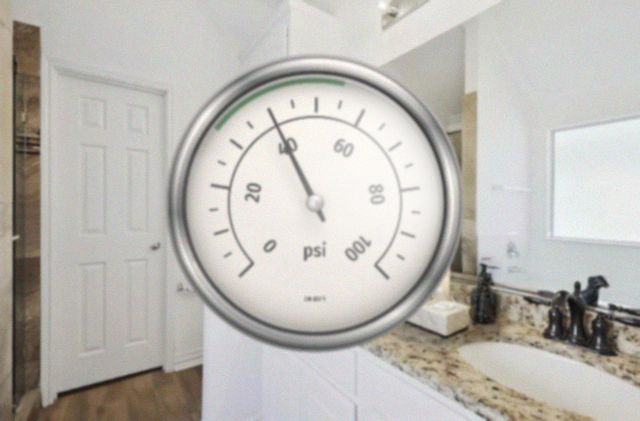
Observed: 40,psi
